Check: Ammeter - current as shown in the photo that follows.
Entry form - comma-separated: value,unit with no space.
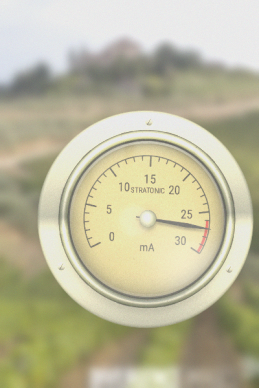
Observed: 27,mA
